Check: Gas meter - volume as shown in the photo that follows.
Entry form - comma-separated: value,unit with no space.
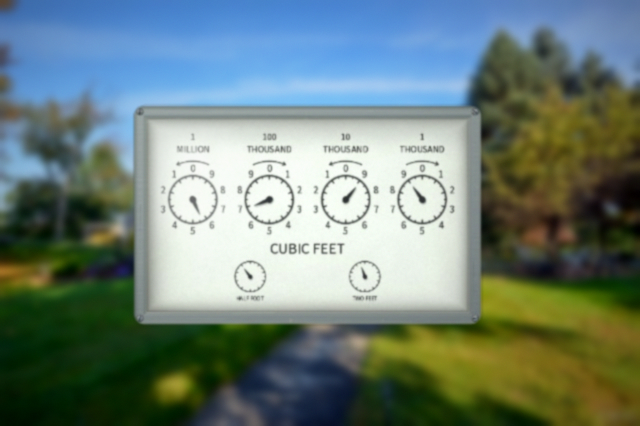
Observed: 568900,ft³
